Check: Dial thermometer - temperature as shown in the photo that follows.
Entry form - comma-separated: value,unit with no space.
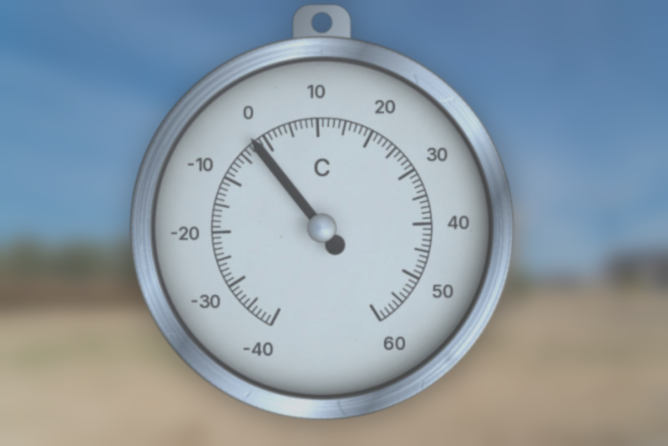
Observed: -2,°C
